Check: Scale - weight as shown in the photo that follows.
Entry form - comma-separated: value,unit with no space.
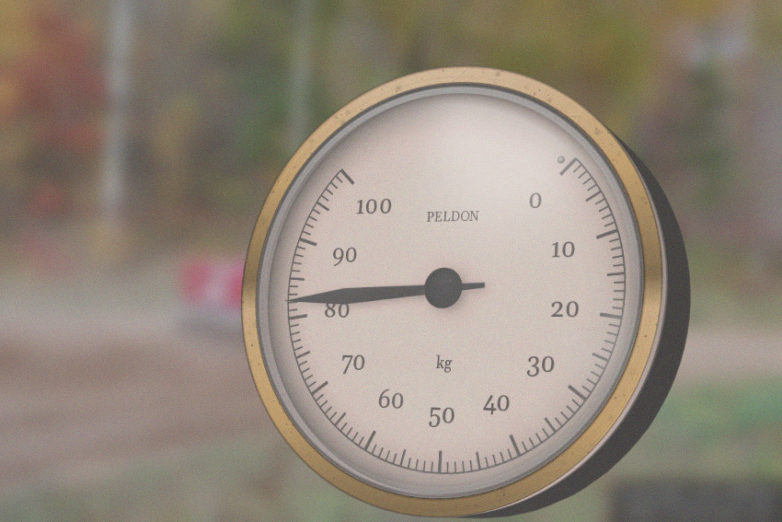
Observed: 82,kg
